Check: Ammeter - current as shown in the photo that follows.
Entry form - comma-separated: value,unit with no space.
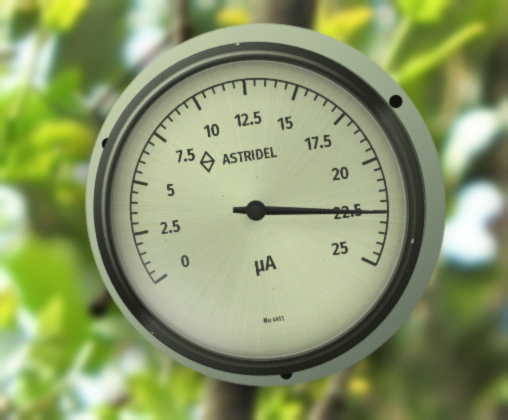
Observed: 22.5,µA
